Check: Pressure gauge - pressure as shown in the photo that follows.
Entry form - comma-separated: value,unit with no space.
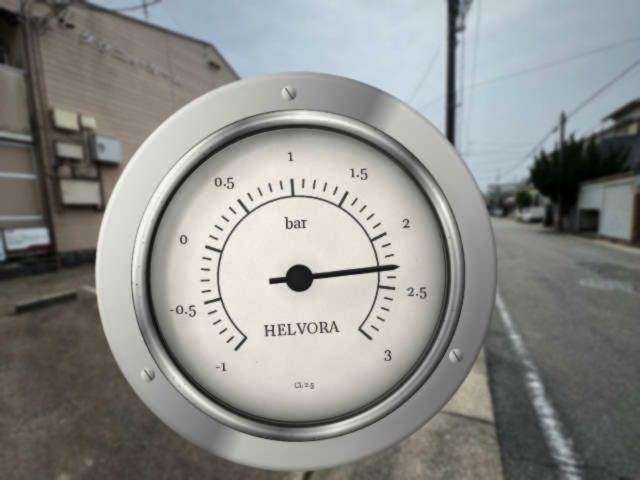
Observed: 2.3,bar
